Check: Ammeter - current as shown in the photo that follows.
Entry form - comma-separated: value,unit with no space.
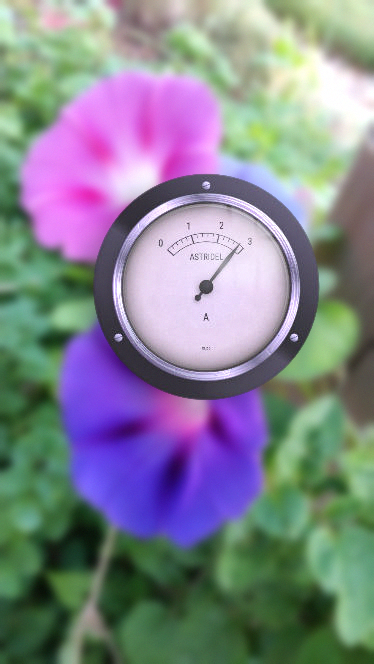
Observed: 2.8,A
